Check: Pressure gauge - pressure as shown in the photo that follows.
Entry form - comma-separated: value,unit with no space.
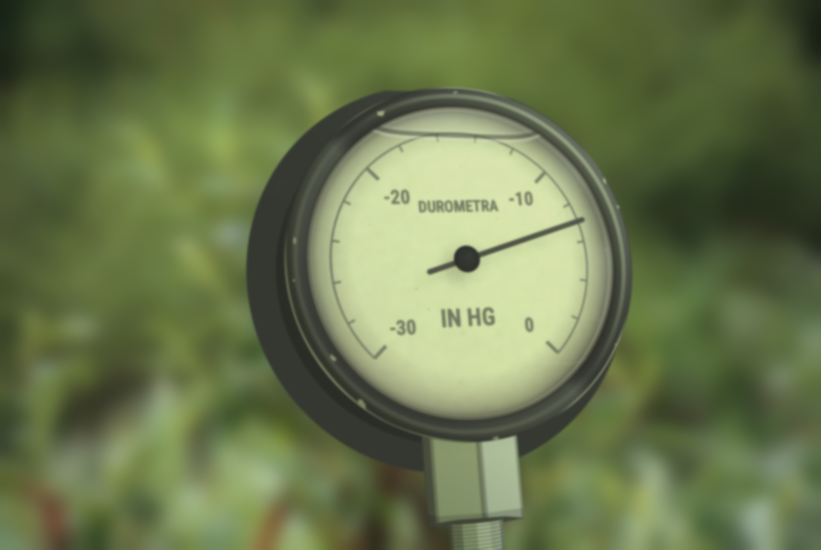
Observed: -7,inHg
